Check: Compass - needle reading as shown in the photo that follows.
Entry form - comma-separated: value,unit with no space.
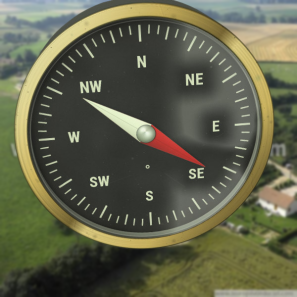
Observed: 125,°
